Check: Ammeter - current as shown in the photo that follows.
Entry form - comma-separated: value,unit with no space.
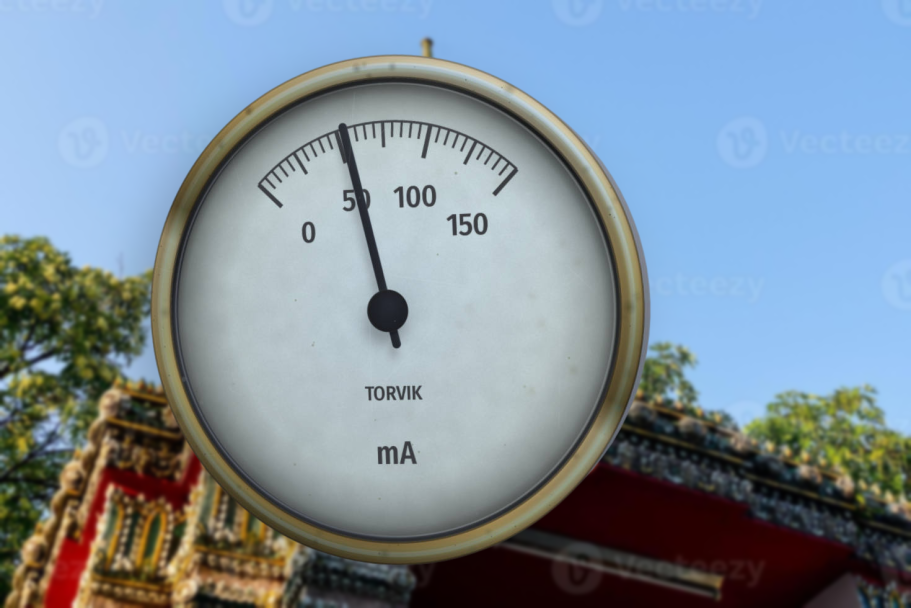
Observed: 55,mA
